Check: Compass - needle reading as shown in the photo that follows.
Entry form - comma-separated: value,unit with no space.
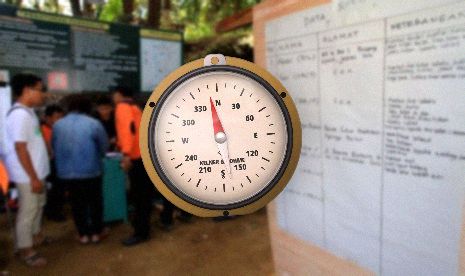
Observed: 350,°
